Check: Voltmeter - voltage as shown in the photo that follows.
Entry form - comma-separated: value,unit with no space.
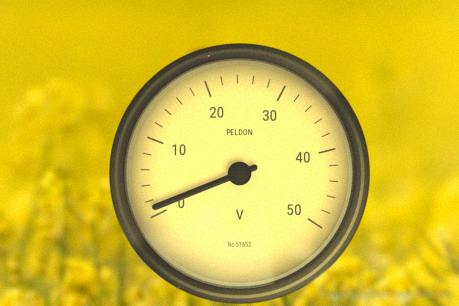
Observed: 1,V
